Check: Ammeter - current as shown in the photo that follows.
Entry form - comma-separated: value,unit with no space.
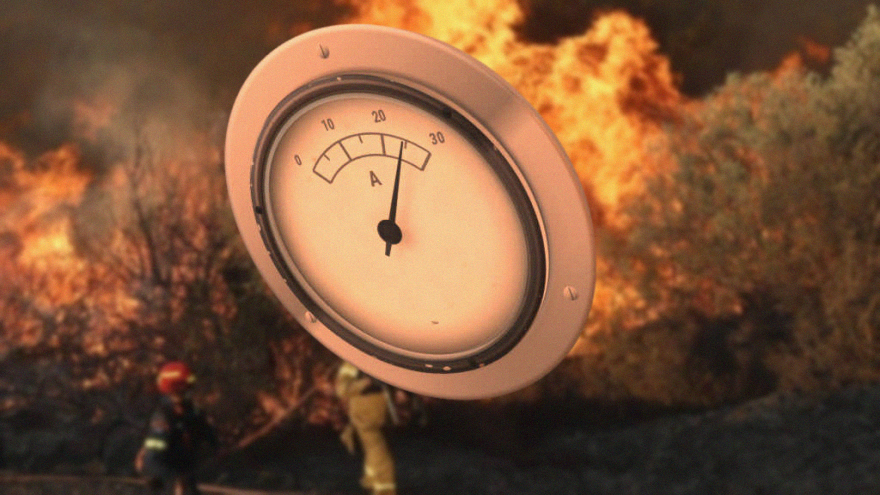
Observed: 25,A
